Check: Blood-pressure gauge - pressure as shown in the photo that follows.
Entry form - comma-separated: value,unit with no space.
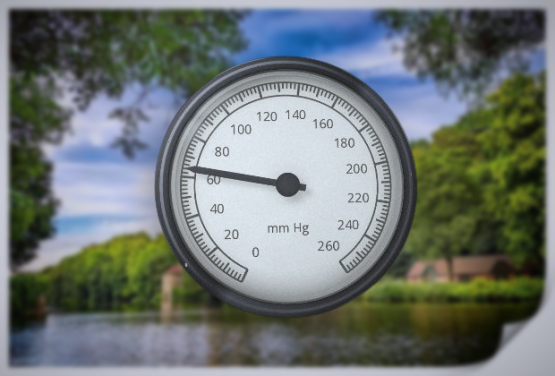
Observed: 64,mmHg
